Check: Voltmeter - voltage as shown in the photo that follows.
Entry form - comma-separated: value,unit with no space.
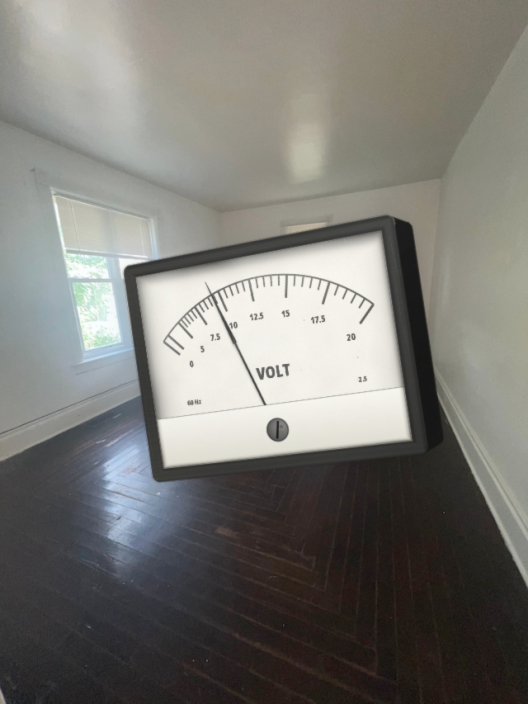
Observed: 9.5,V
